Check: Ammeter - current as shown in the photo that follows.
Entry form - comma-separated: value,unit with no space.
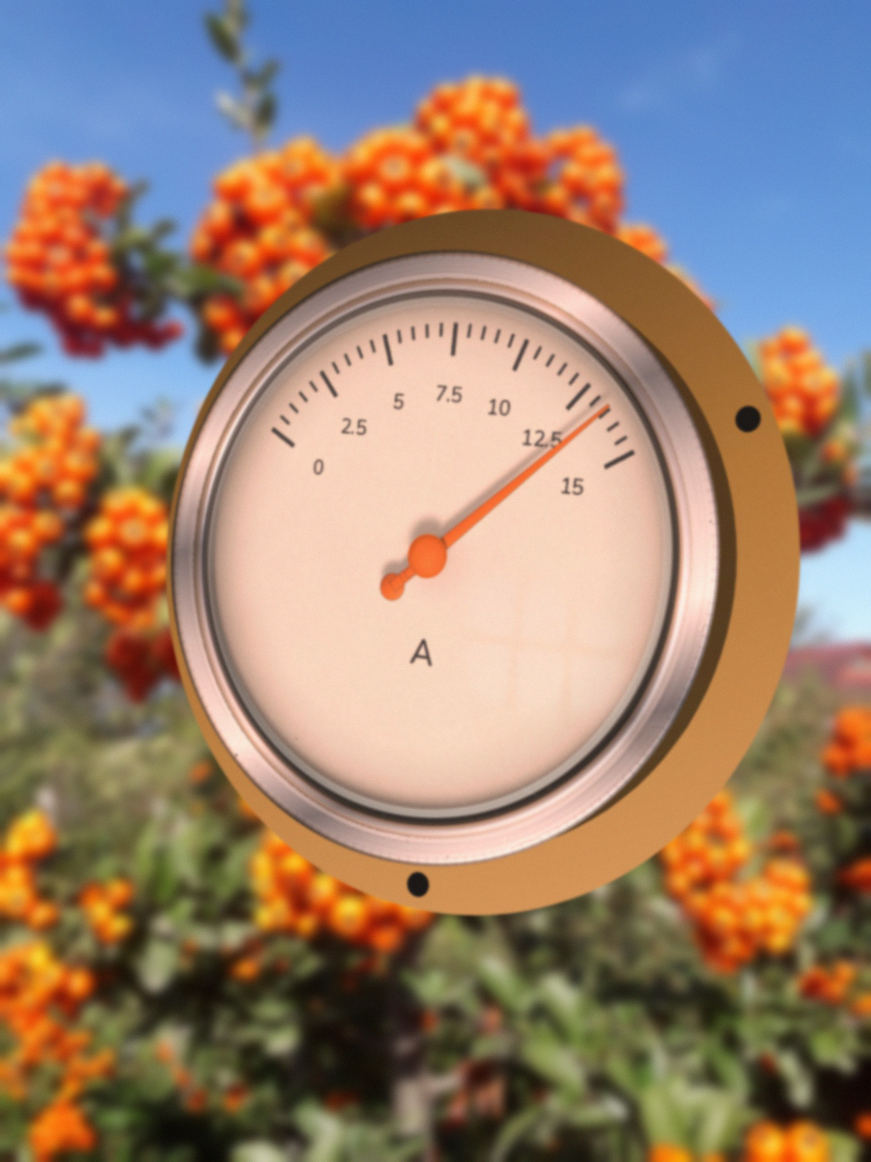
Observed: 13.5,A
